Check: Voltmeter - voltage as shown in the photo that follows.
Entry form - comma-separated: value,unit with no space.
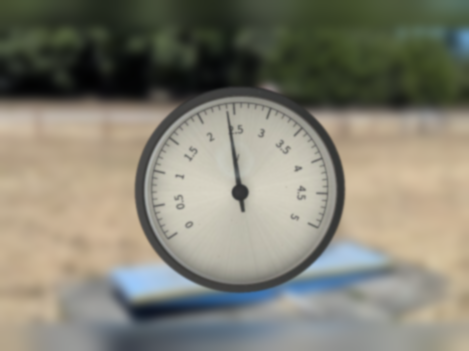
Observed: 2.4,V
